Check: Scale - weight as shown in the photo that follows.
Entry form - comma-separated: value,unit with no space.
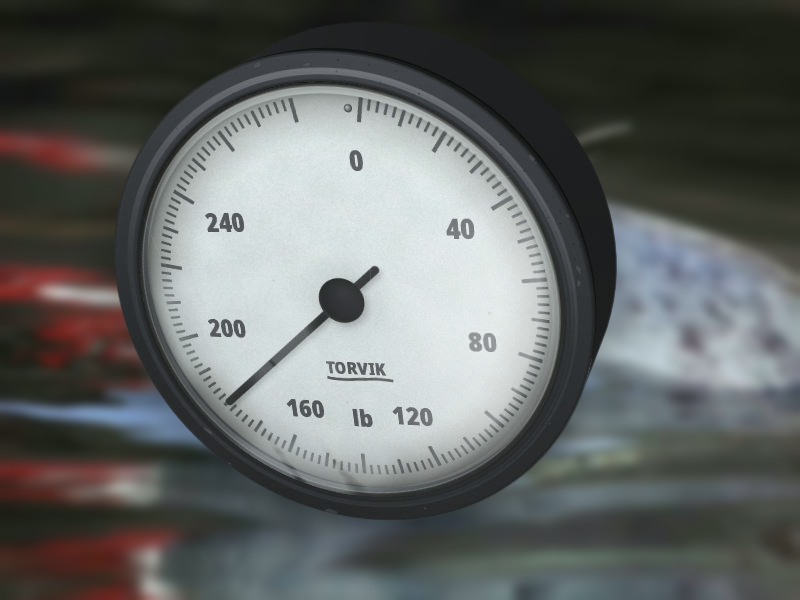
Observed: 180,lb
